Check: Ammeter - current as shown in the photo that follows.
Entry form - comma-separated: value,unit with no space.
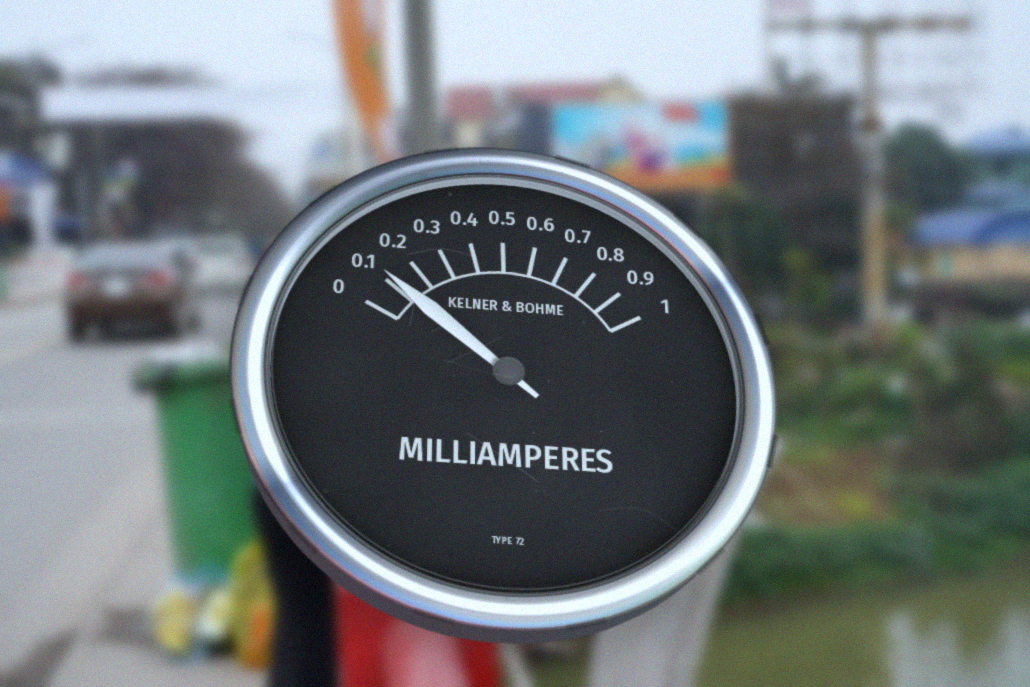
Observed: 0.1,mA
